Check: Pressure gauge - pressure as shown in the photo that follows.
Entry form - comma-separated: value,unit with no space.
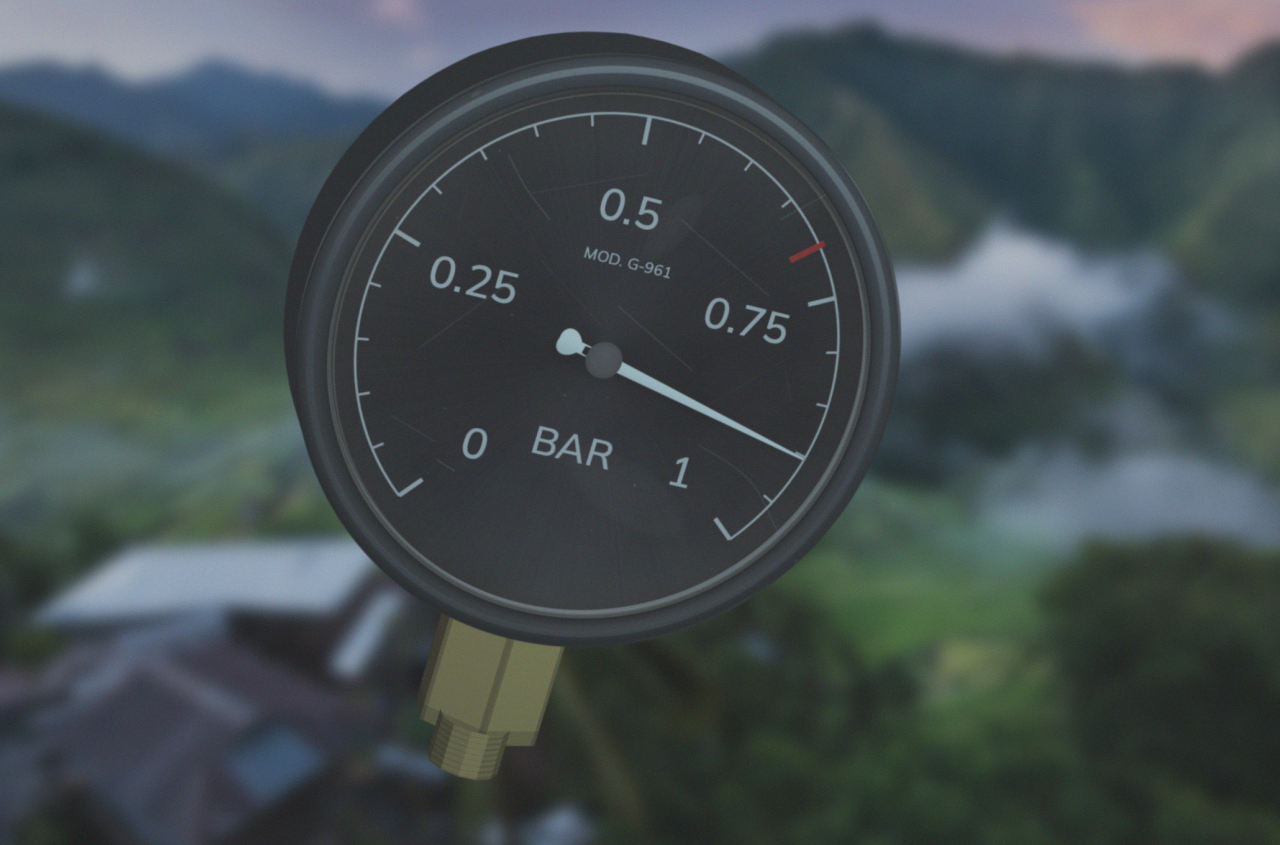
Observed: 0.9,bar
